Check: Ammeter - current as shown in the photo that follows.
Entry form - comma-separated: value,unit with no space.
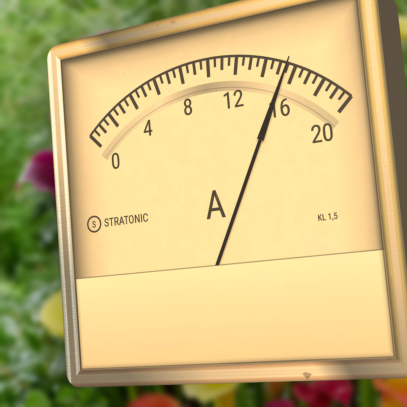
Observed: 15.5,A
